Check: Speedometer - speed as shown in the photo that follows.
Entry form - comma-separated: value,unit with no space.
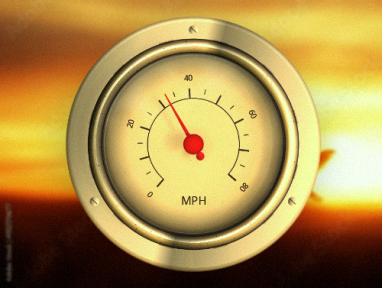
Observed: 32.5,mph
